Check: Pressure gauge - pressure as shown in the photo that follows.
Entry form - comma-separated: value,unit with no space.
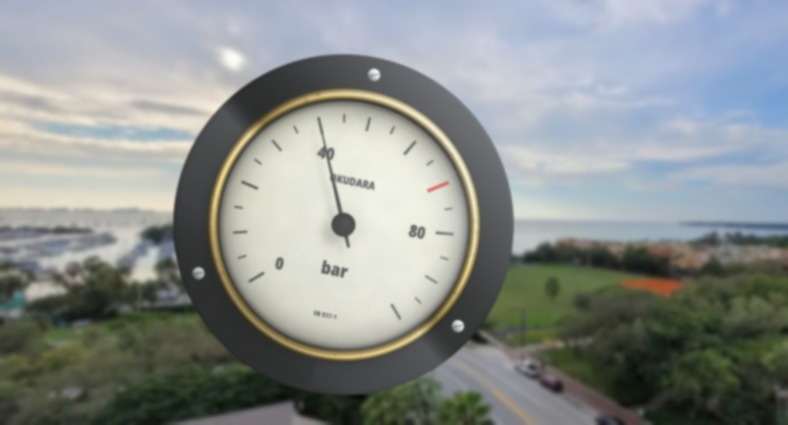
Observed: 40,bar
